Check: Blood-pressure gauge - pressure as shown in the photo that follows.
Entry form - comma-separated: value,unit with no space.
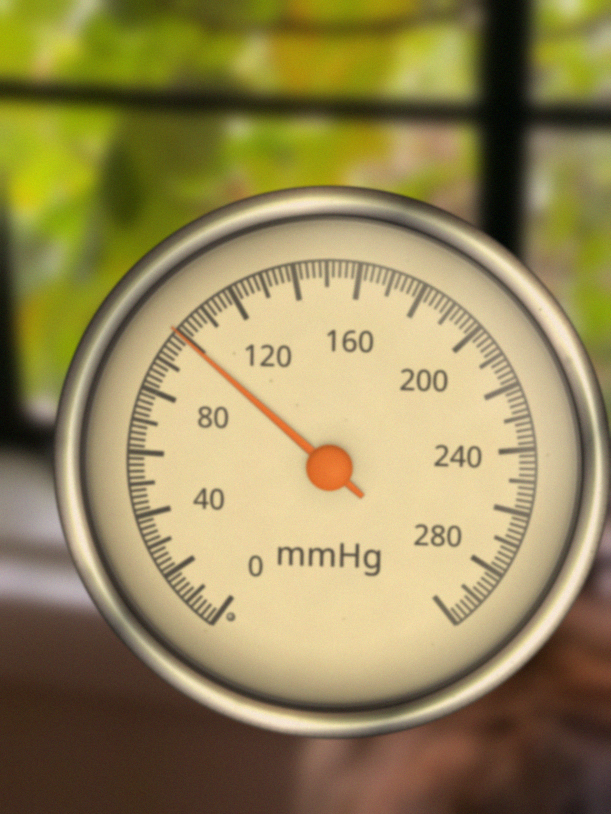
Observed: 100,mmHg
